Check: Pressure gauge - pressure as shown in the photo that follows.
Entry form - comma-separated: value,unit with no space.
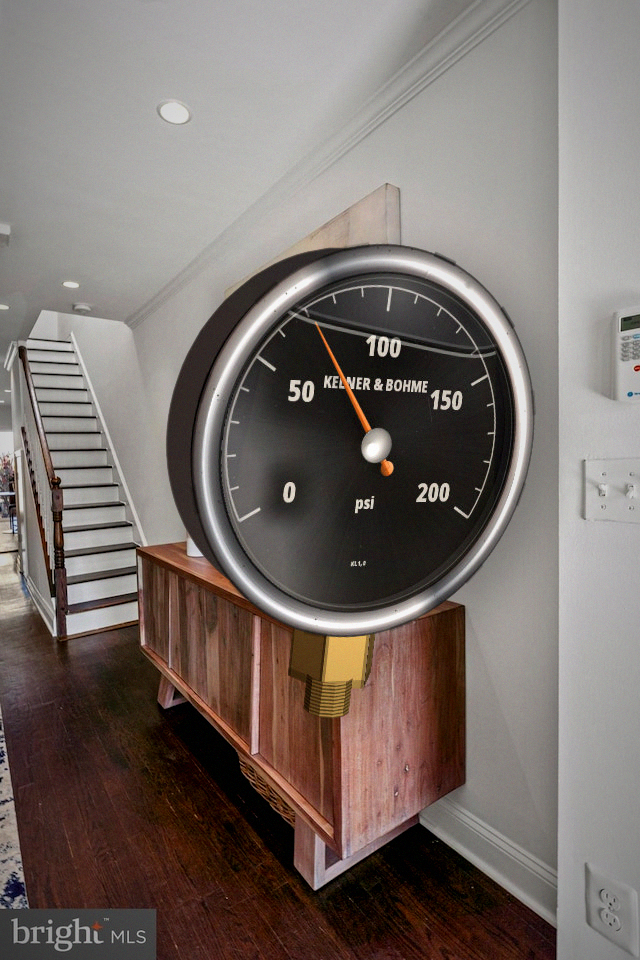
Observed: 70,psi
